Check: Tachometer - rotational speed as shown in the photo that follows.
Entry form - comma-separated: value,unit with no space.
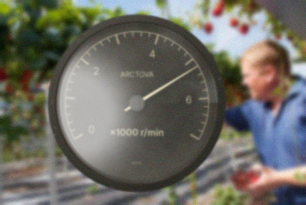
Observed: 5200,rpm
